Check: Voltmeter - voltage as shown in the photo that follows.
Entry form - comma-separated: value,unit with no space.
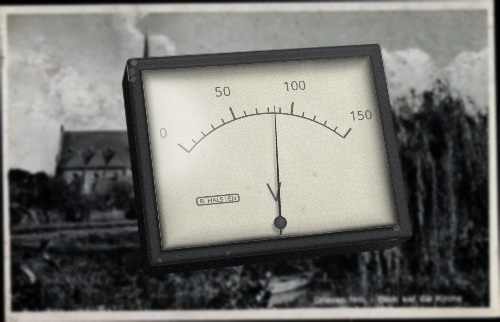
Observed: 85,V
